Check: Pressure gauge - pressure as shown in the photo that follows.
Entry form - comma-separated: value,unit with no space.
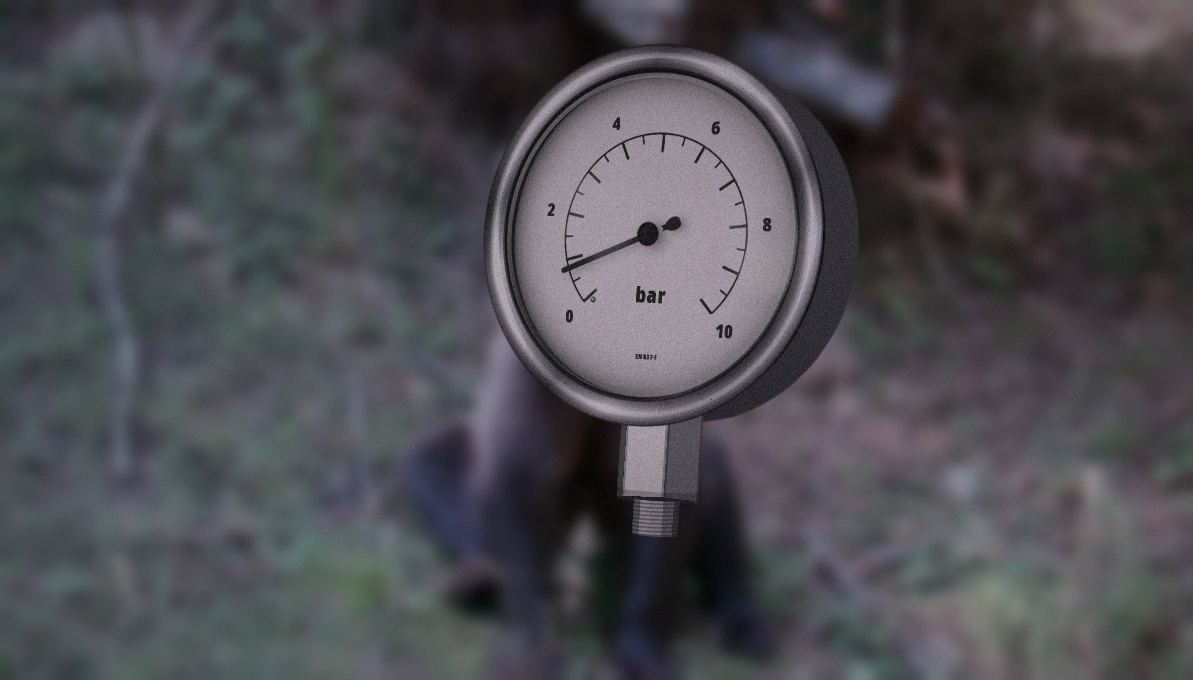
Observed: 0.75,bar
